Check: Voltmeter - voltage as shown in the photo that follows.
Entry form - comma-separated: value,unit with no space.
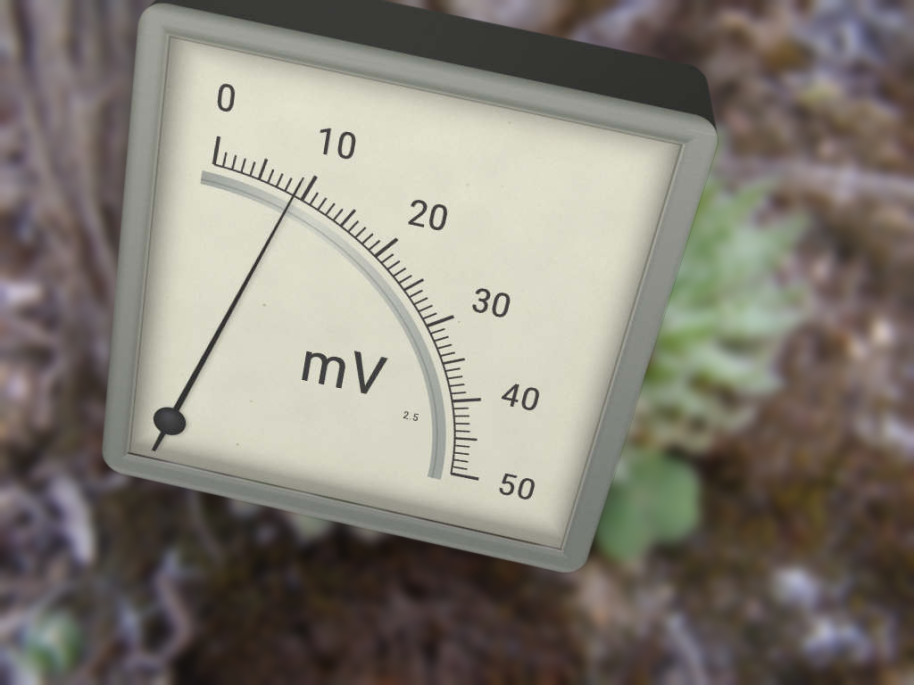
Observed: 9,mV
